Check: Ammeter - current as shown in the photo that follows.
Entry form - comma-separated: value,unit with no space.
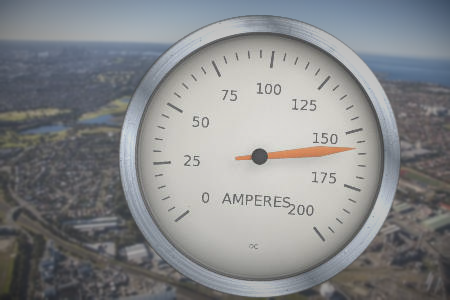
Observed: 157.5,A
